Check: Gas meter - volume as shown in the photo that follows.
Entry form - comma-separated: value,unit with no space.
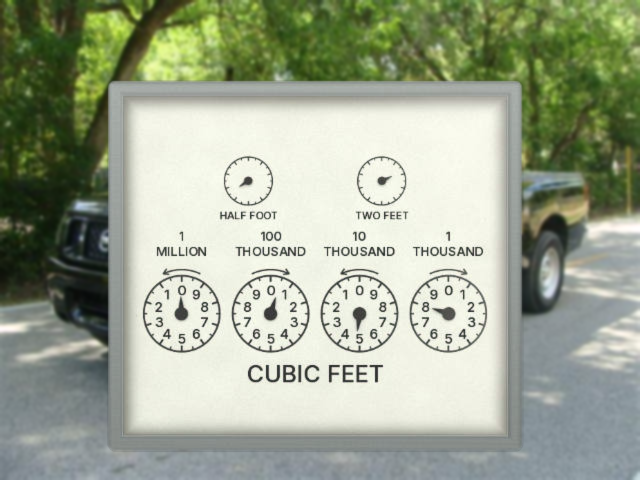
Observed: 4800,ft³
